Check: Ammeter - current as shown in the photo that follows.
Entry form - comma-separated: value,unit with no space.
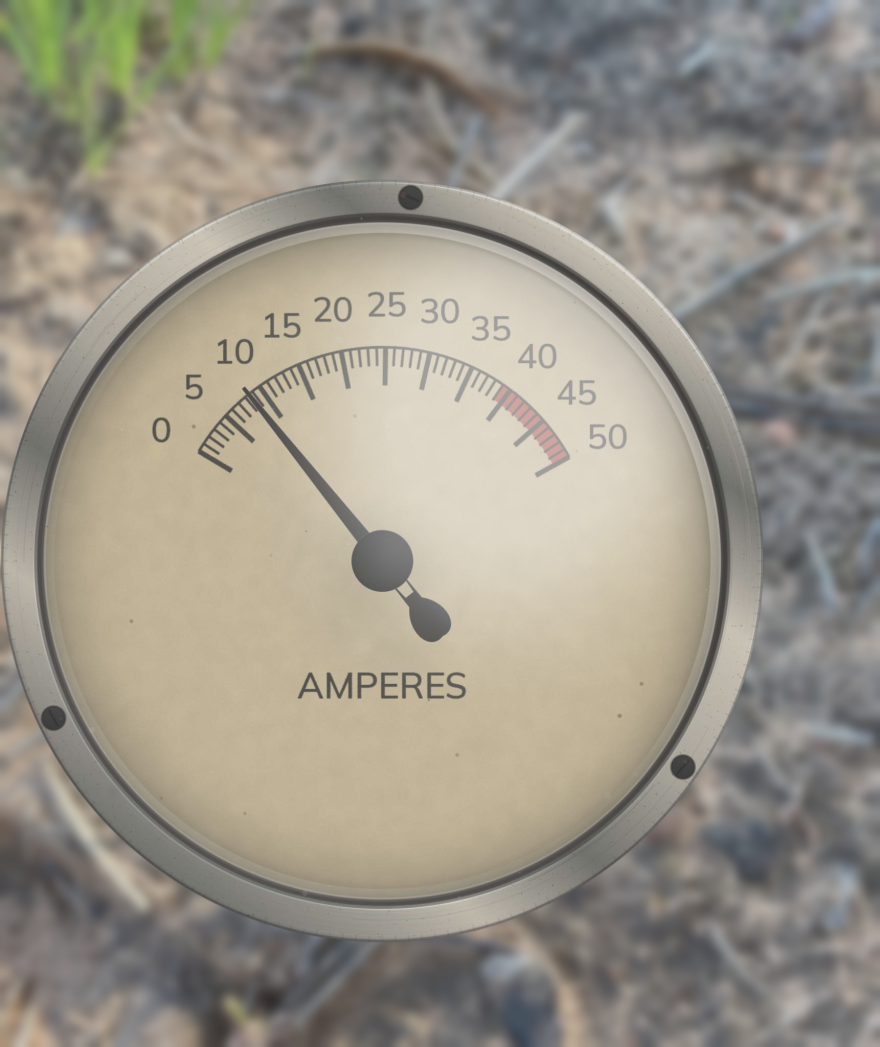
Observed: 8.5,A
